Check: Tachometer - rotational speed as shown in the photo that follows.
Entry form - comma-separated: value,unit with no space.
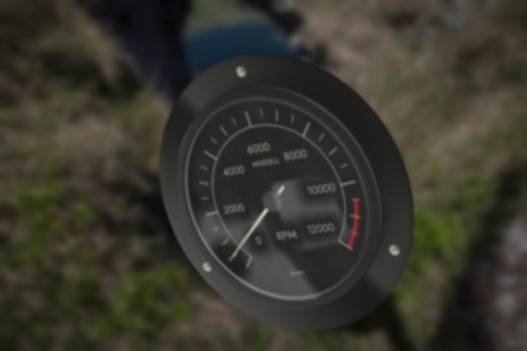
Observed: 500,rpm
